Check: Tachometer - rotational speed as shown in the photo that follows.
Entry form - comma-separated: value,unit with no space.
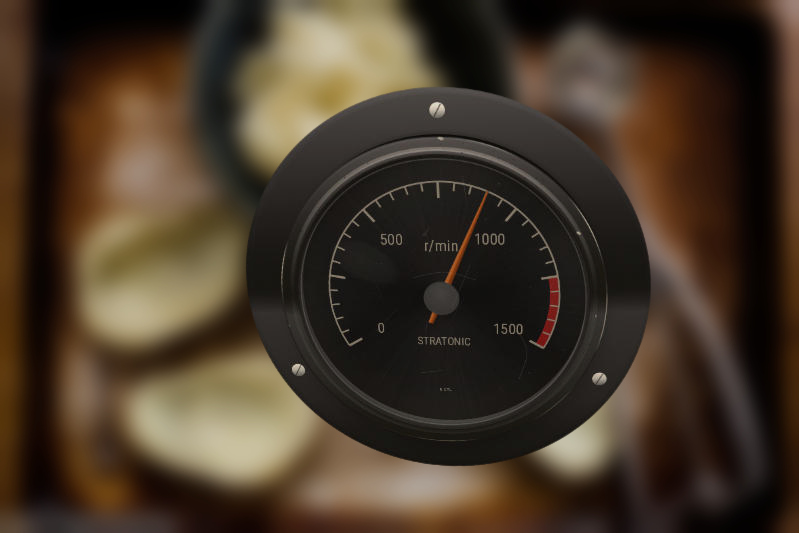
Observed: 900,rpm
